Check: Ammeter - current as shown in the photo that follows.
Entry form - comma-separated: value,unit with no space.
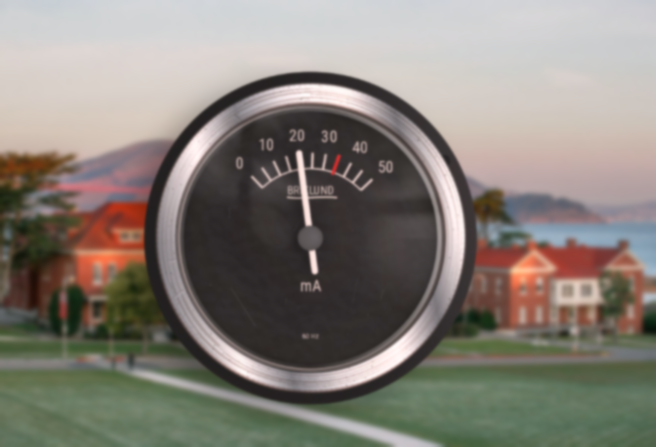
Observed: 20,mA
